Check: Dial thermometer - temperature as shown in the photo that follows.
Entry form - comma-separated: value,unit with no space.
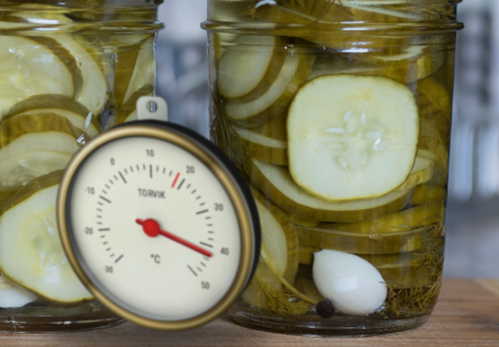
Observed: 42,°C
